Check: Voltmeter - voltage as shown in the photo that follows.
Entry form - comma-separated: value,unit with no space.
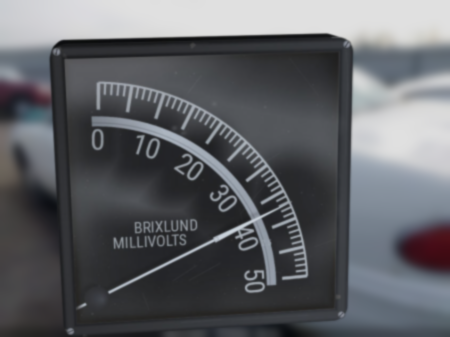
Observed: 37,mV
